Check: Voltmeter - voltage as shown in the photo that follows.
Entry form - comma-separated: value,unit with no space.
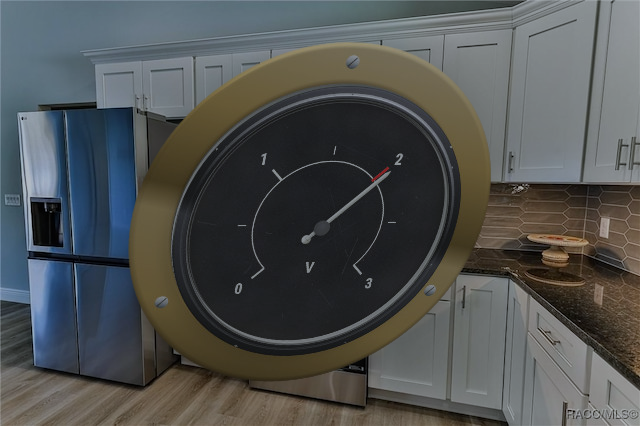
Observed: 2,V
